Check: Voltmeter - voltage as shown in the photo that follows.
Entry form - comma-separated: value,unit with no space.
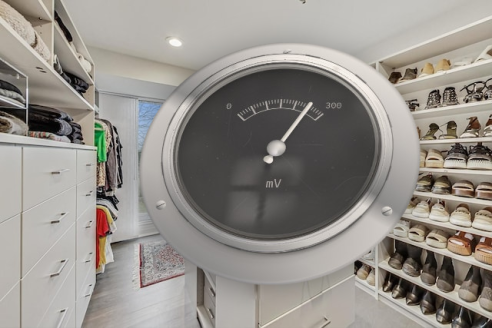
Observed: 250,mV
